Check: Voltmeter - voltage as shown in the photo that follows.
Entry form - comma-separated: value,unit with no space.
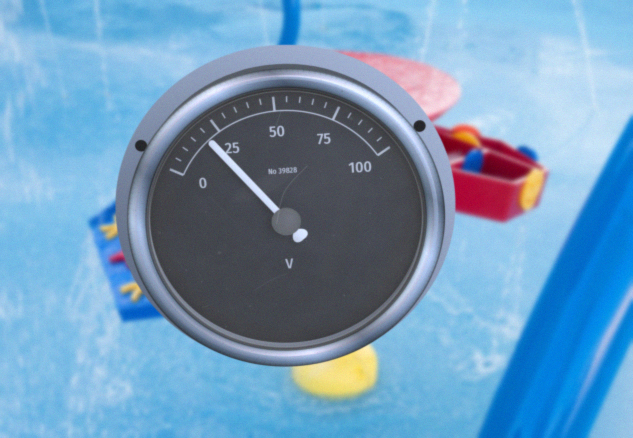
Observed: 20,V
